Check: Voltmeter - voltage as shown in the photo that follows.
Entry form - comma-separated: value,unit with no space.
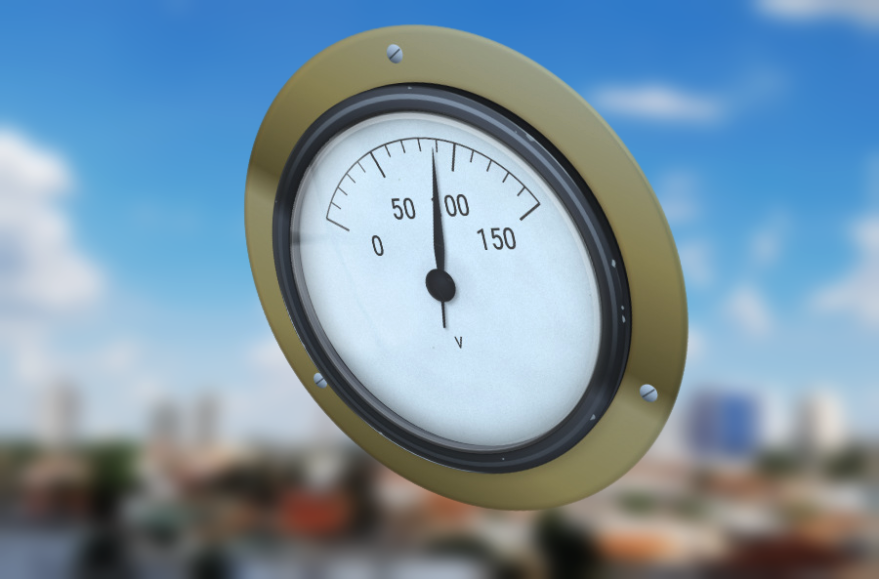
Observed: 90,V
